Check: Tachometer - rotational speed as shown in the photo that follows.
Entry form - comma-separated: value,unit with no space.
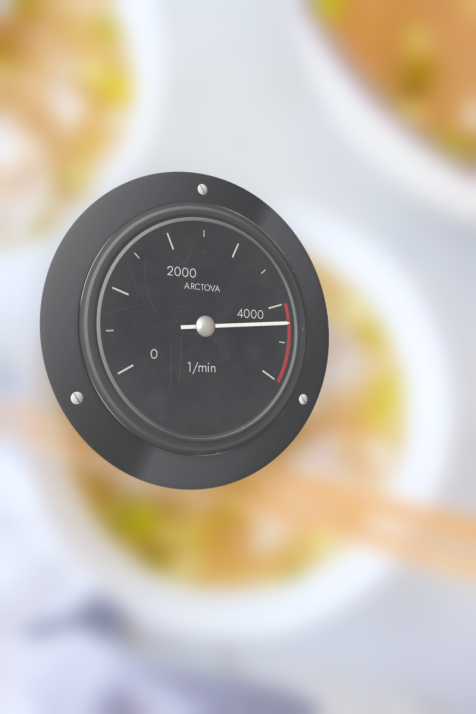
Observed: 4250,rpm
